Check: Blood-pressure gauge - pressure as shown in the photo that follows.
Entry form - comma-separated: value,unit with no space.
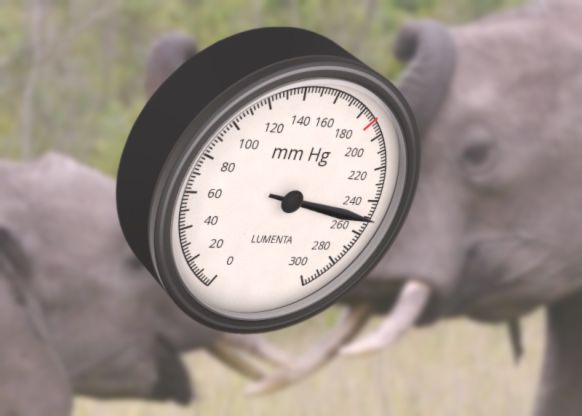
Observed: 250,mmHg
